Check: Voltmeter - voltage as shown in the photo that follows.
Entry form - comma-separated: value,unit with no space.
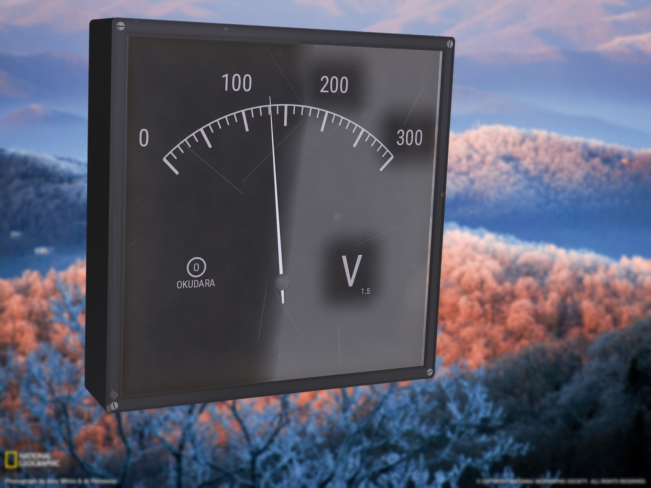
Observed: 130,V
